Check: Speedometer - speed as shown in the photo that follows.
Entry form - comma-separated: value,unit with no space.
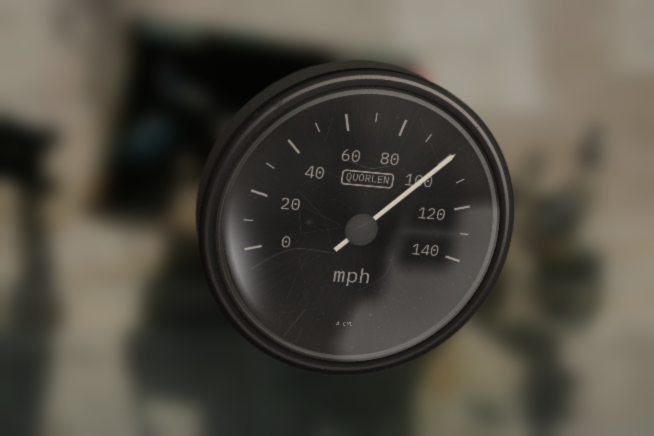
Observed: 100,mph
